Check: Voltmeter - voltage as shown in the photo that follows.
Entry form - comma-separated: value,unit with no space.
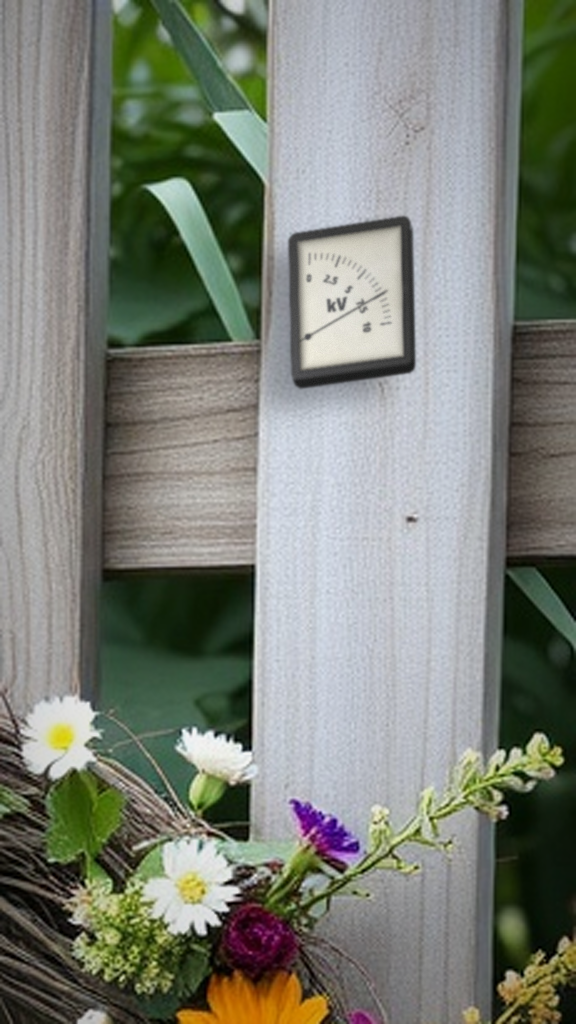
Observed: 7.5,kV
